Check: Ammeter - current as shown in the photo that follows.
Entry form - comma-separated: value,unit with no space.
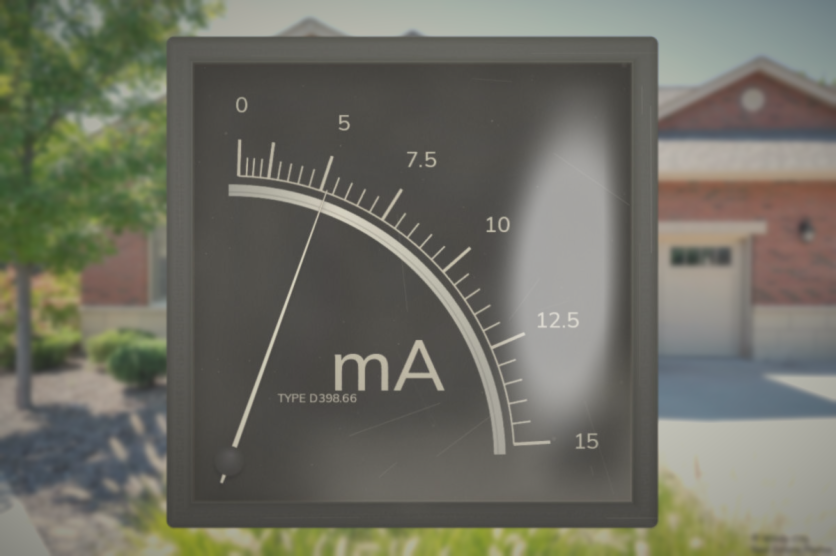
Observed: 5.25,mA
